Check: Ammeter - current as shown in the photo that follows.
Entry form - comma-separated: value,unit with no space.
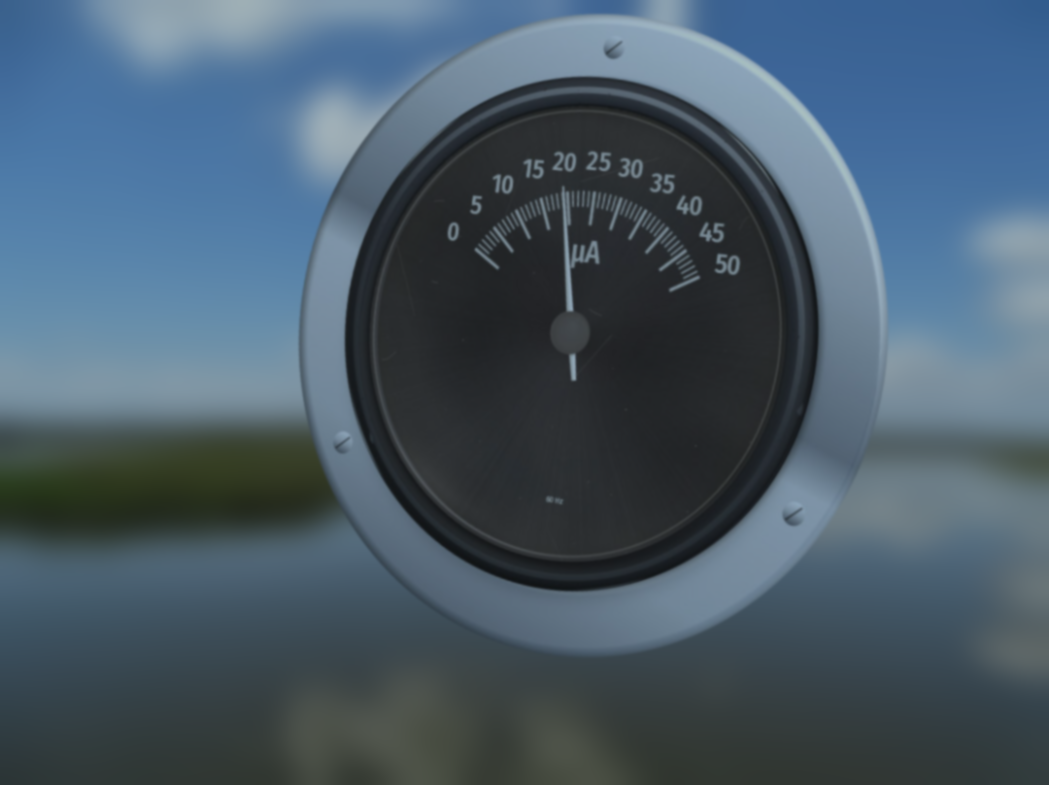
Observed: 20,µA
